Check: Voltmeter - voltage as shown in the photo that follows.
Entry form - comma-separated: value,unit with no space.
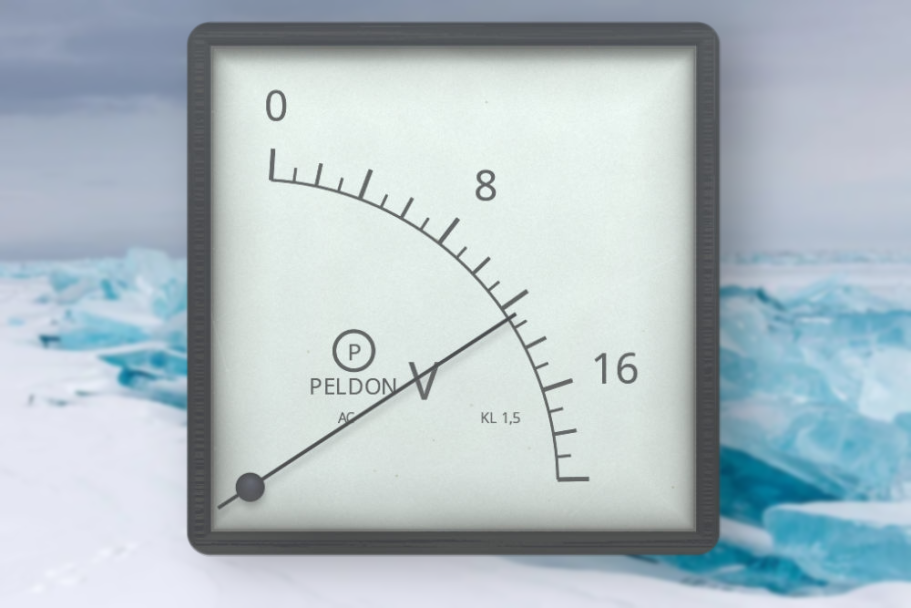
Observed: 12.5,V
